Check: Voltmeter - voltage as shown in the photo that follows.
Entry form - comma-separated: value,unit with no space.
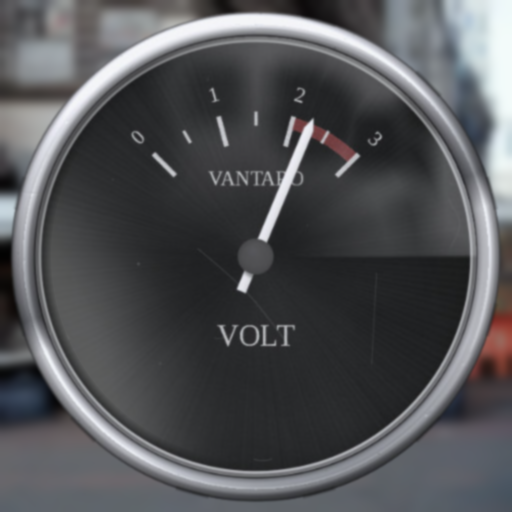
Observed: 2.25,V
